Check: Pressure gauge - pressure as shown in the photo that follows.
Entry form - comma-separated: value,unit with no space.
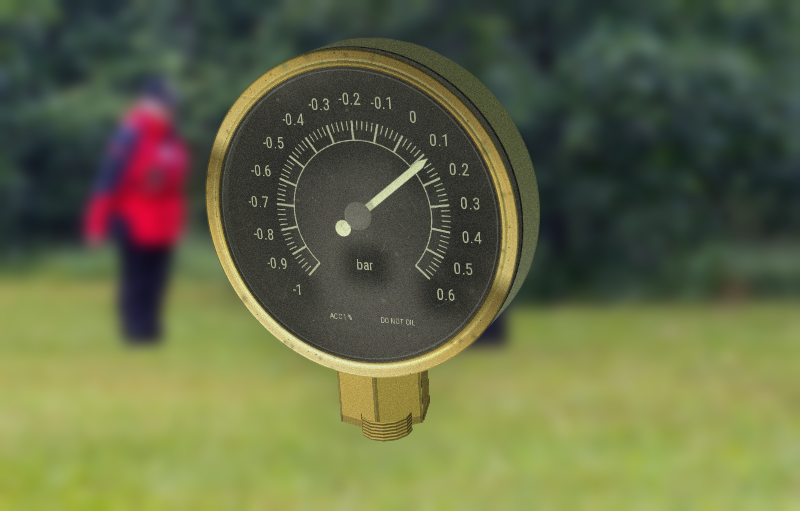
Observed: 0.12,bar
